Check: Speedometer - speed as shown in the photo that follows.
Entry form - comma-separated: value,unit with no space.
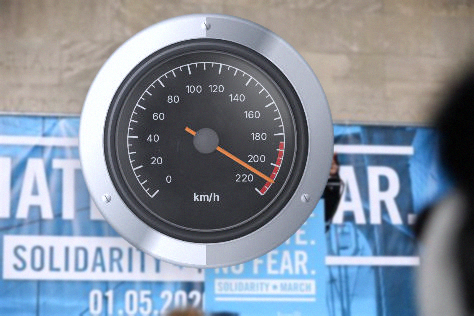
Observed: 210,km/h
